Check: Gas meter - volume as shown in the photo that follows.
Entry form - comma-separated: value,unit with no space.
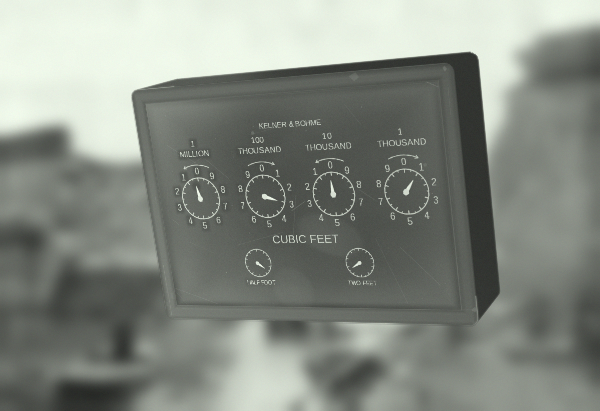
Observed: 30100,ft³
